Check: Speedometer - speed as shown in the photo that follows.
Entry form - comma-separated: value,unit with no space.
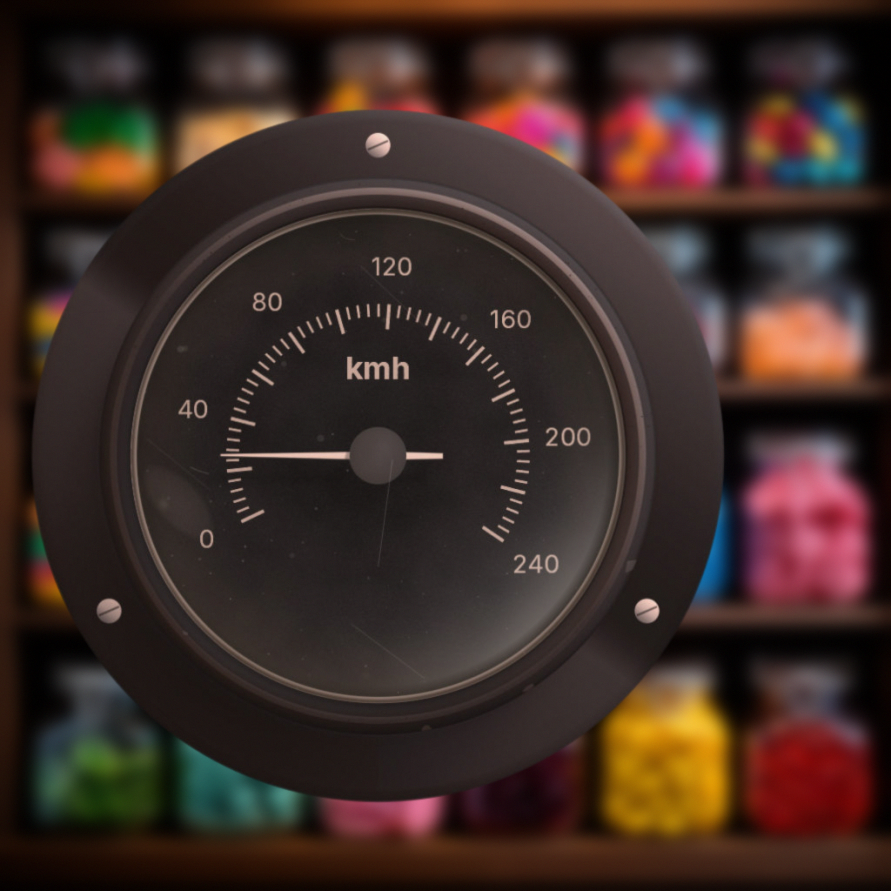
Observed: 26,km/h
